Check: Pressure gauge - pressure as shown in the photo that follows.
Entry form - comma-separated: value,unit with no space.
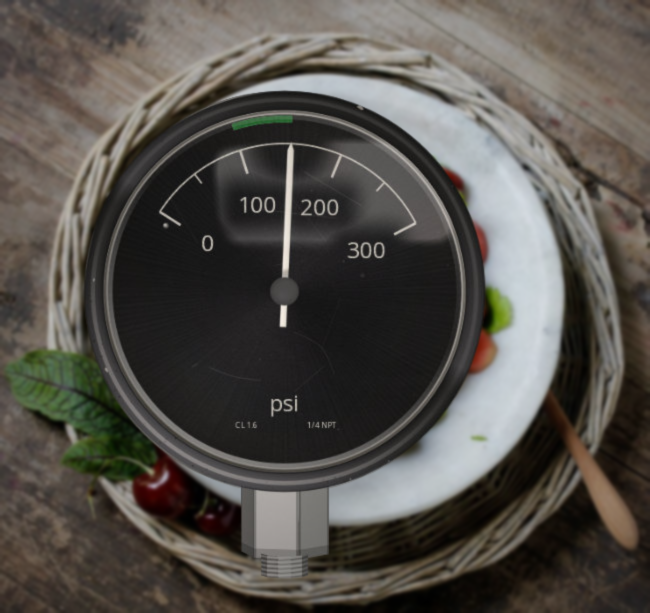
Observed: 150,psi
